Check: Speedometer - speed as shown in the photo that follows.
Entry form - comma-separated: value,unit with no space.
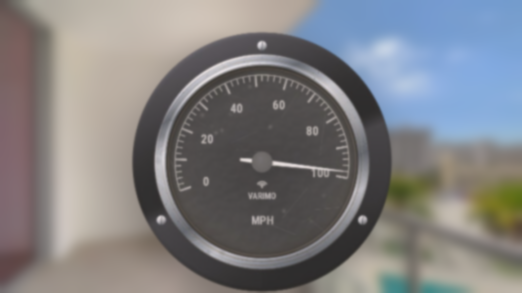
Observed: 98,mph
